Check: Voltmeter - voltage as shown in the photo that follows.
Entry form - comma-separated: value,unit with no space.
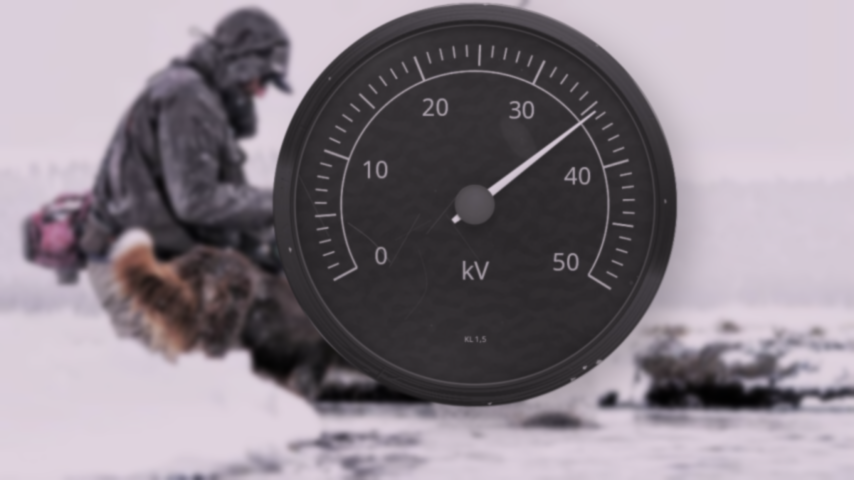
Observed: 35.5,kV
